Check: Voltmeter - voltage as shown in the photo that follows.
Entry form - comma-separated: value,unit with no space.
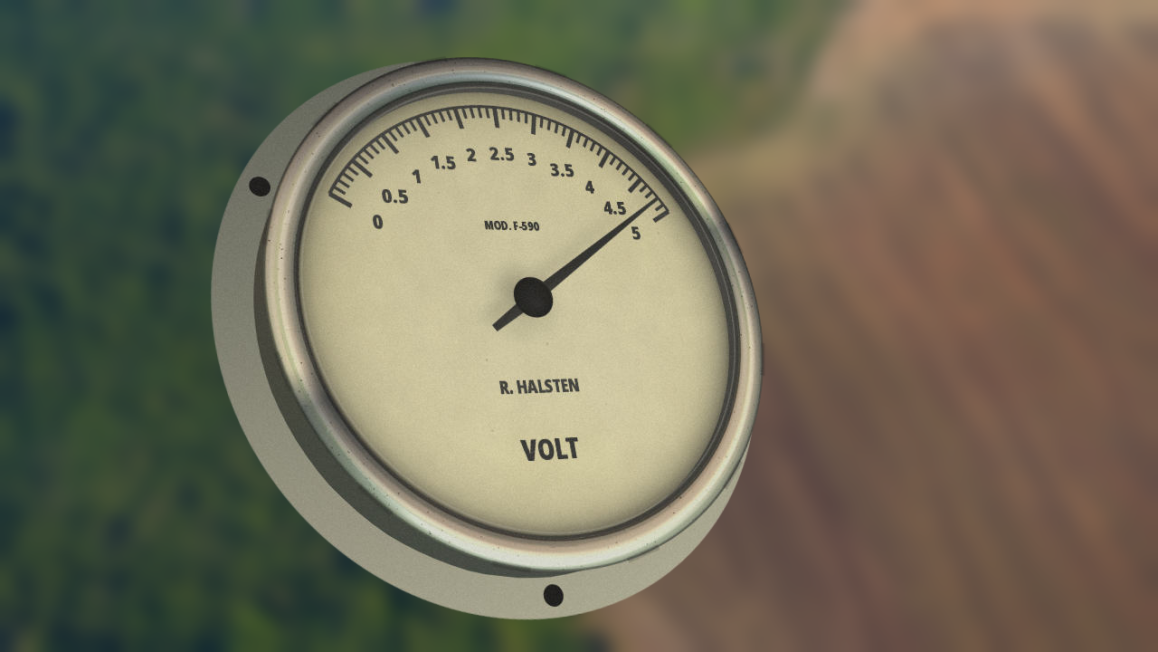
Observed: 4.8,V
